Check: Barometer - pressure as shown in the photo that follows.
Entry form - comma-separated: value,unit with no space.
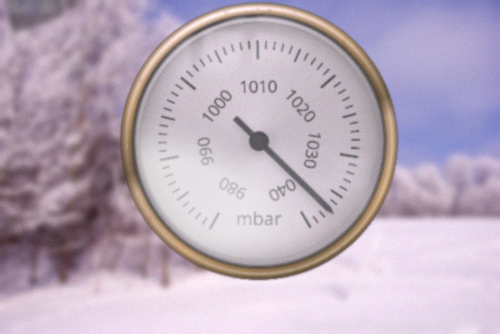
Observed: 1037,mbar
